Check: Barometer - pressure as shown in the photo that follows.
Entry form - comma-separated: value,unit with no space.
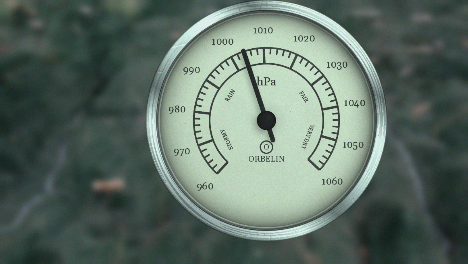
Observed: 1004,hPa
